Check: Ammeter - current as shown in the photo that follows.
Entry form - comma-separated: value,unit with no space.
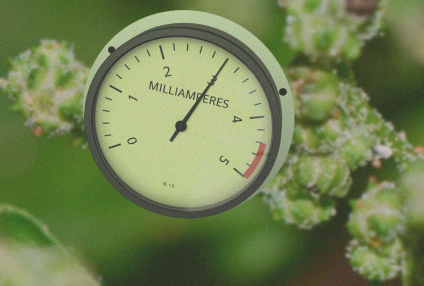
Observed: 3,mA
